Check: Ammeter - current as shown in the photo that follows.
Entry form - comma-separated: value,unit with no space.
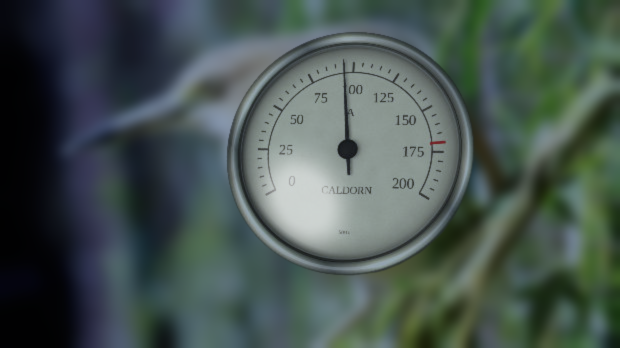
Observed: 95,A
